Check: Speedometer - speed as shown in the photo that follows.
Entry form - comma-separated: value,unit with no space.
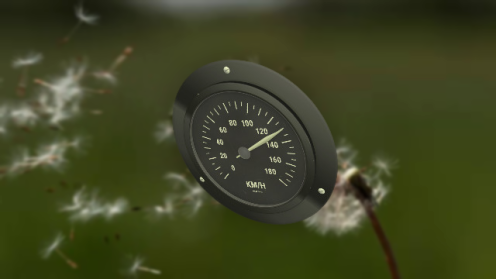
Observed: 130,km/h
